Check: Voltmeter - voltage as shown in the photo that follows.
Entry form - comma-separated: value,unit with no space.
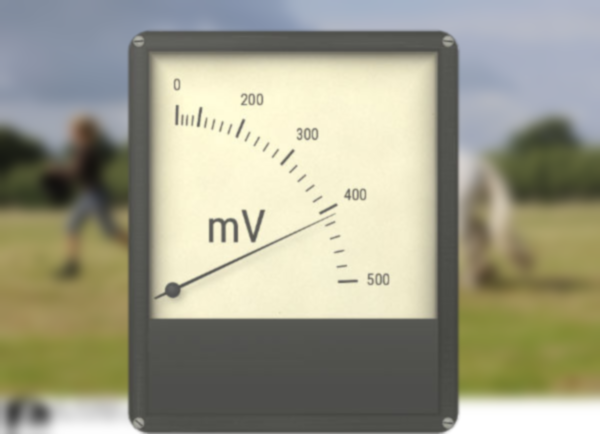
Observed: 410,mV
